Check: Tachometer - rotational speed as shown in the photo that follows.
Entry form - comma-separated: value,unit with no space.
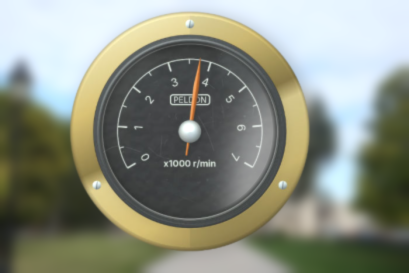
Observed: 3750,rpm
